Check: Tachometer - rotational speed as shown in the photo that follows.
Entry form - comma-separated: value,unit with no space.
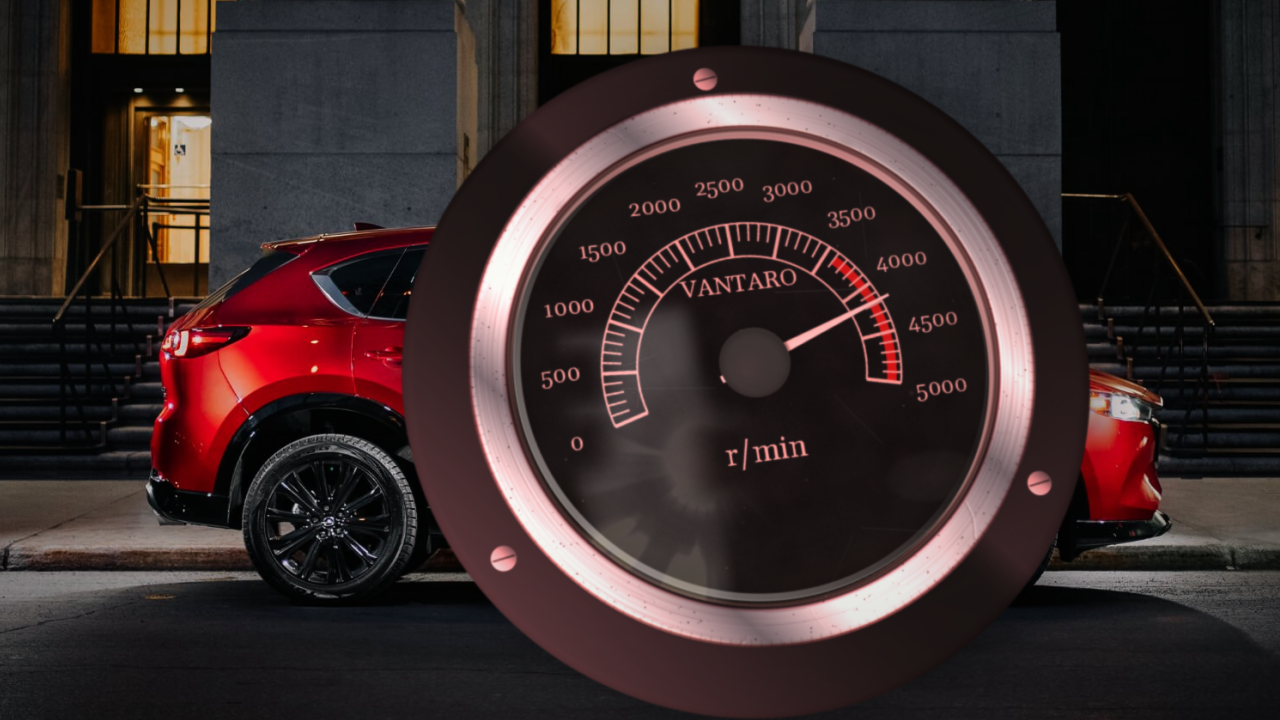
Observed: 4200,rpm
